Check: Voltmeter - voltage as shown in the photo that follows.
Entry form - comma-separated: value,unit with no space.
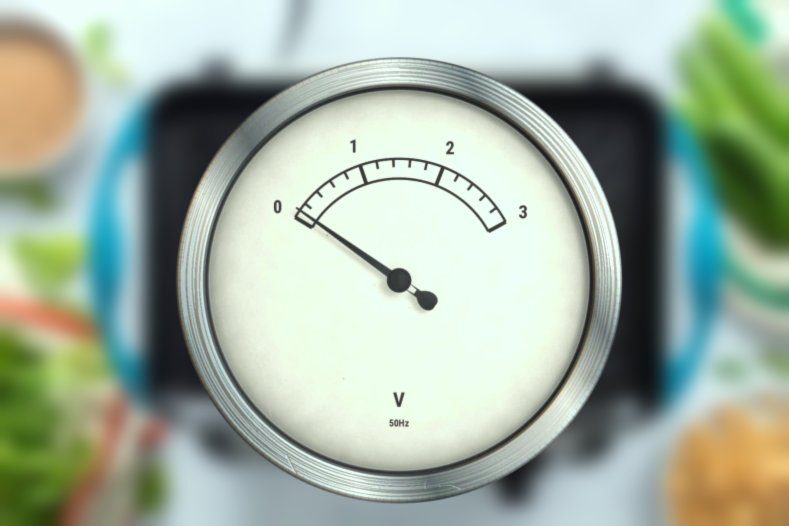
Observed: 0.1,V
